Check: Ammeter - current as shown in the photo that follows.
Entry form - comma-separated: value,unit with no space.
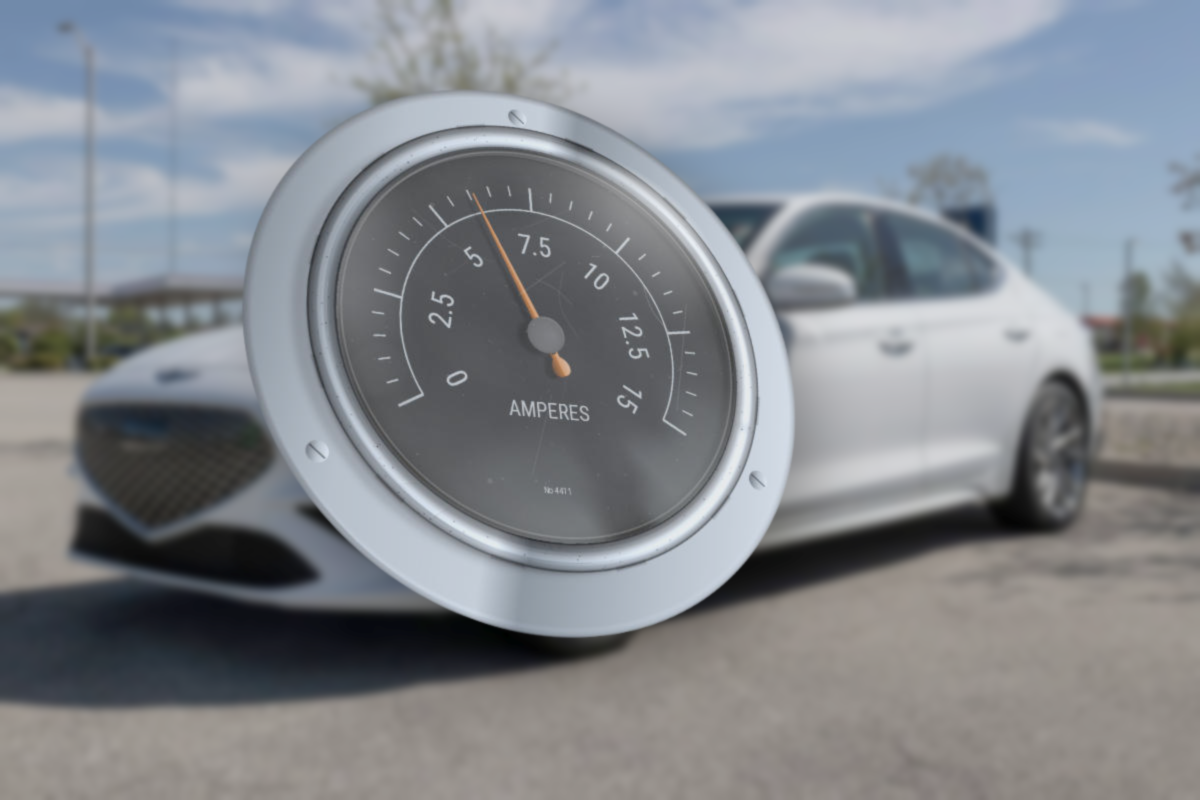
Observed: 6,A
